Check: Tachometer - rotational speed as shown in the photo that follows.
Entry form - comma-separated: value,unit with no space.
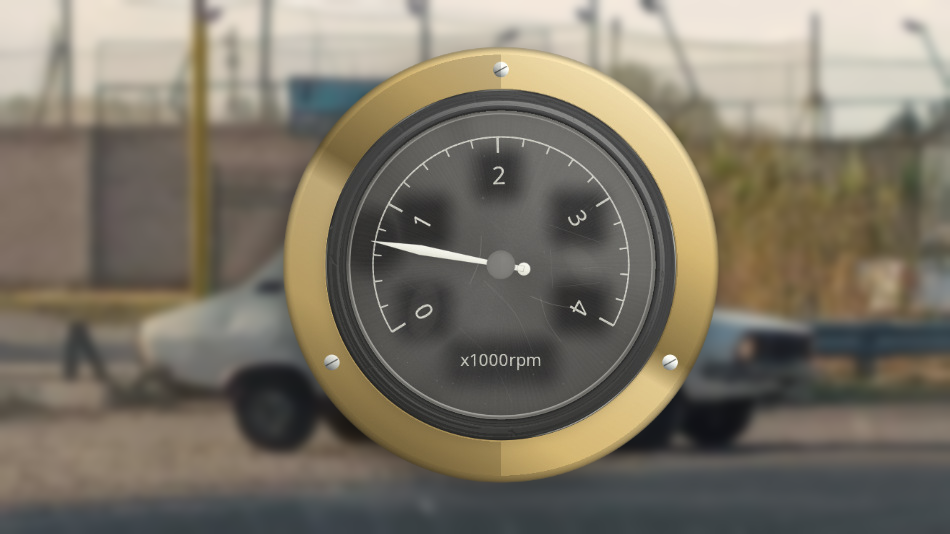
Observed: 700,rpm
